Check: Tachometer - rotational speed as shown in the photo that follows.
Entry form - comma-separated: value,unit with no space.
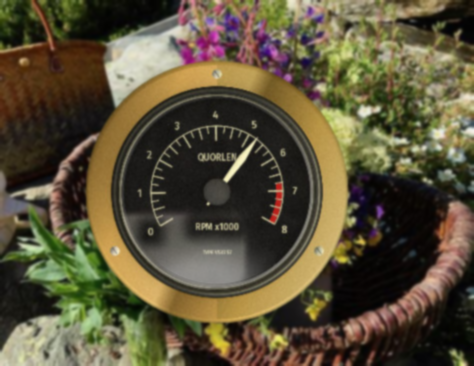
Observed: 5250,rpm
